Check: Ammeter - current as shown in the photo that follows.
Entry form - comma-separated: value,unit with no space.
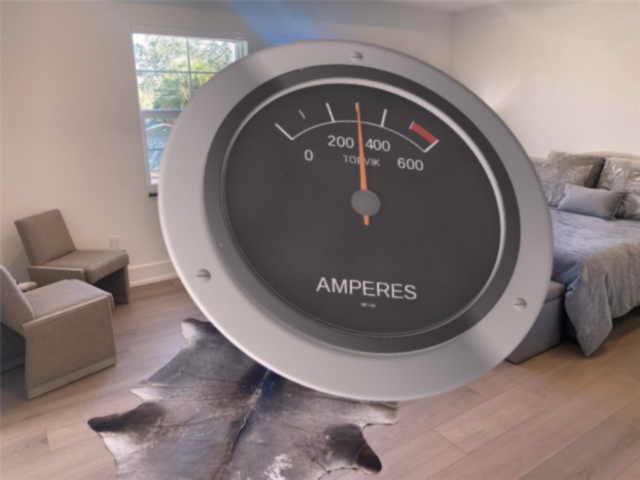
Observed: 300,A
